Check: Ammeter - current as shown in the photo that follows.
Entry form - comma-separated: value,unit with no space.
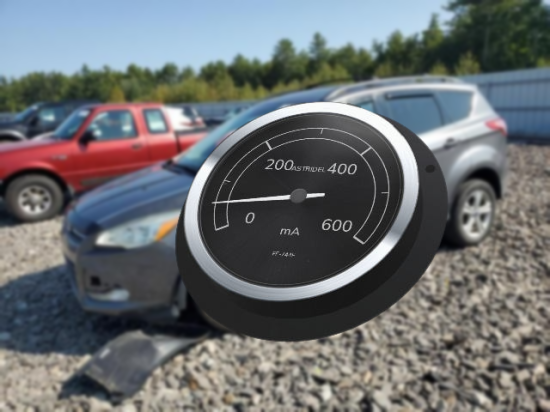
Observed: 50,mA
